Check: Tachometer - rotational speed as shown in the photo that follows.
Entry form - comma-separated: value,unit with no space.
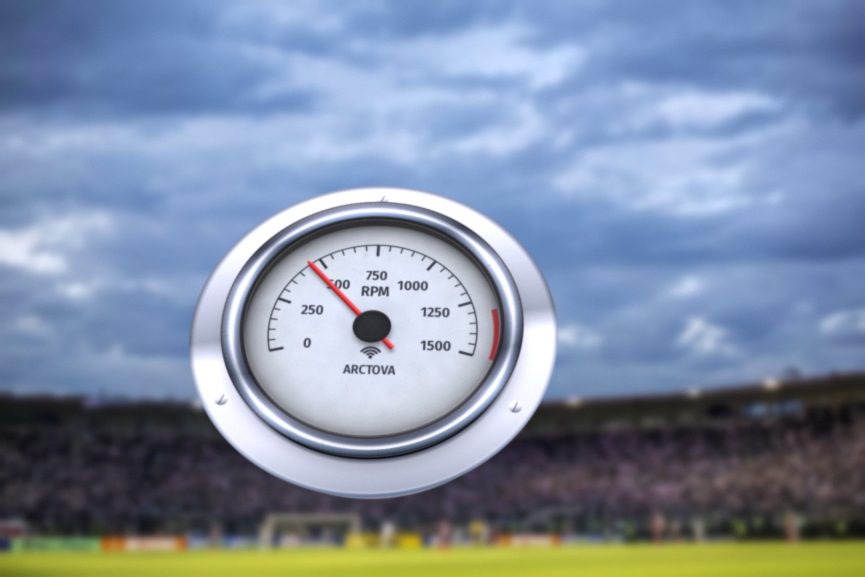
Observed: 450,rpm
